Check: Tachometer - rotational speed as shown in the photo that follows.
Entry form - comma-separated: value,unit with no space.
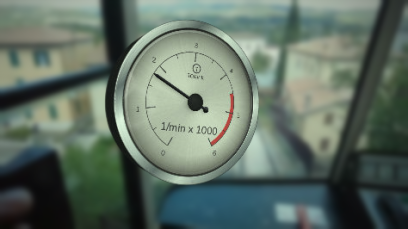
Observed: 1750,rpm
